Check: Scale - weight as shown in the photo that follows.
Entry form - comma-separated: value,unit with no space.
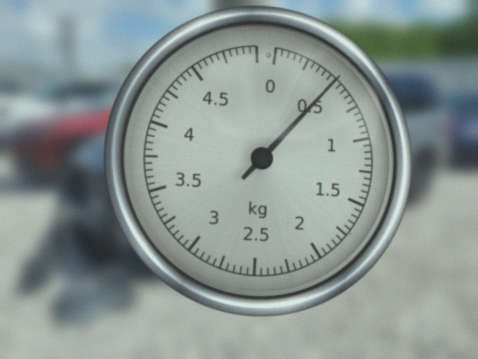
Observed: 0.5,kg
